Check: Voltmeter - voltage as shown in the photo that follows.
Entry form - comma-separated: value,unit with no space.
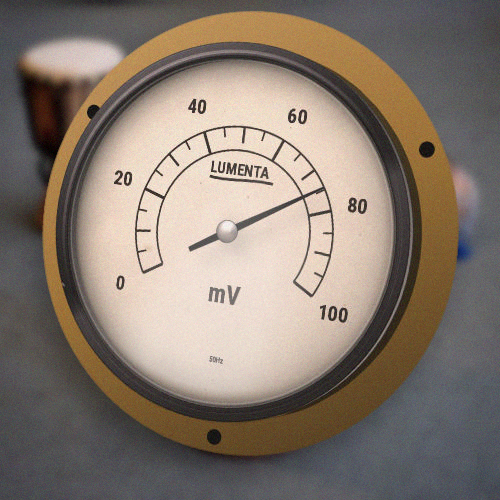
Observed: 75,mV
